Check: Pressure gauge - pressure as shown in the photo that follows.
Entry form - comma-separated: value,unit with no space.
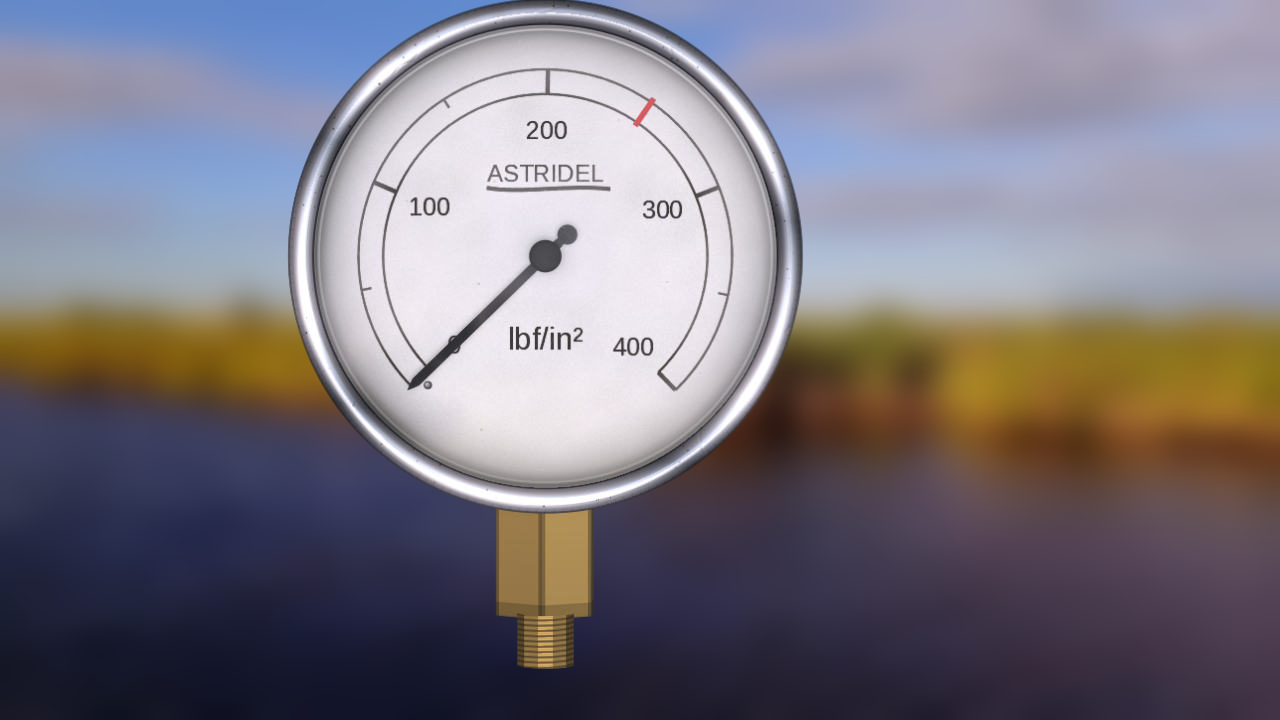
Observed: 0,psi
